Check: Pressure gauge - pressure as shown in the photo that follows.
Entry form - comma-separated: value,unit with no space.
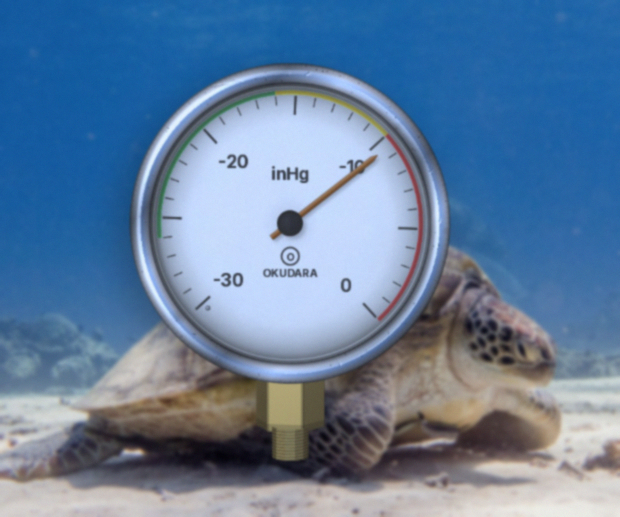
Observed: -9.5,inHg
